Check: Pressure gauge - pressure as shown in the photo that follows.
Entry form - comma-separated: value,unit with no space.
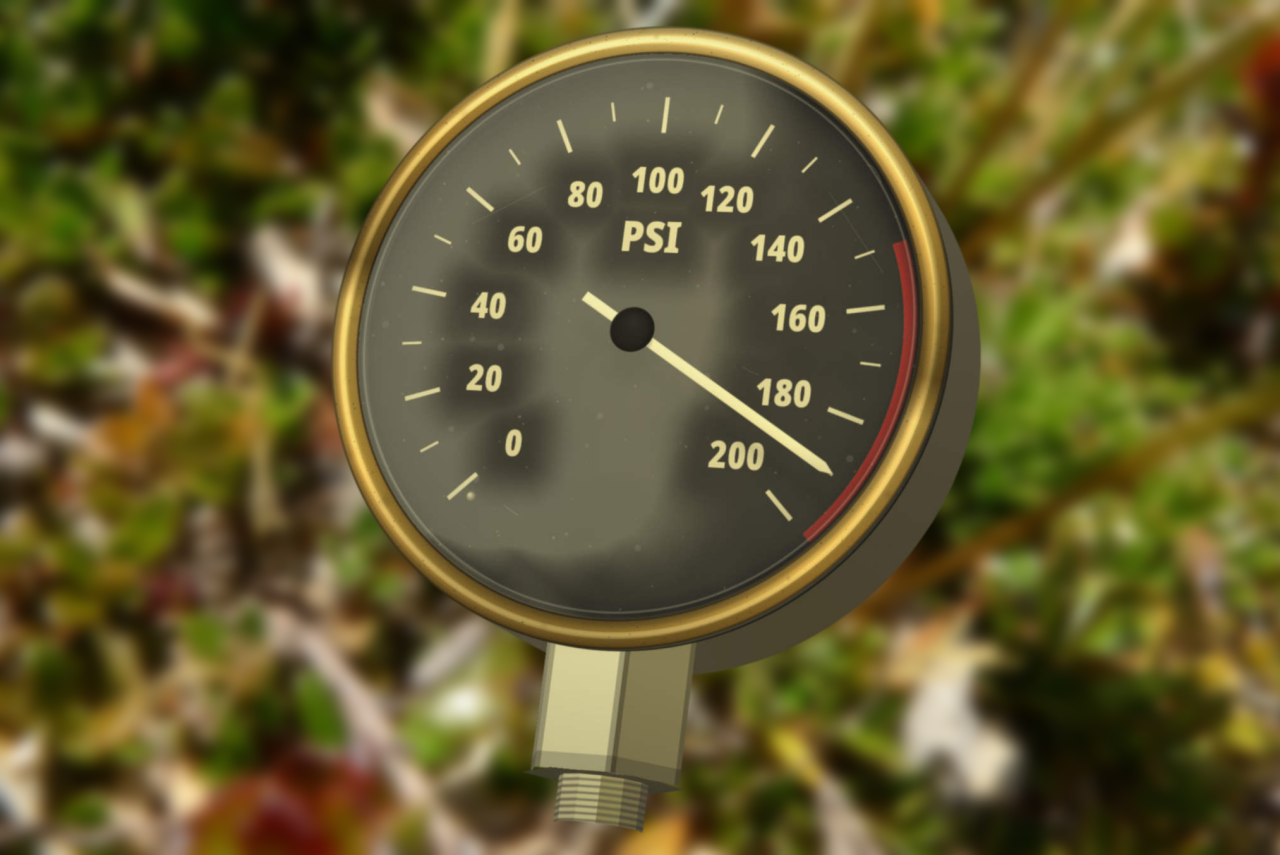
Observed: 190,psi
